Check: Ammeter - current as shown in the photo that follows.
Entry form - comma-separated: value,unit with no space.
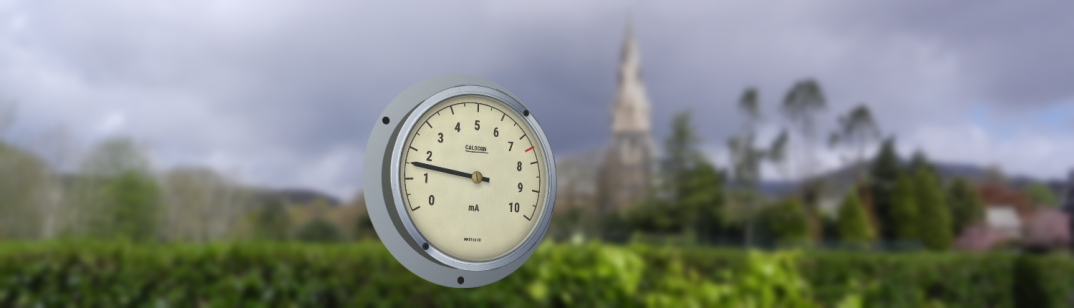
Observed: 1.5,mA
